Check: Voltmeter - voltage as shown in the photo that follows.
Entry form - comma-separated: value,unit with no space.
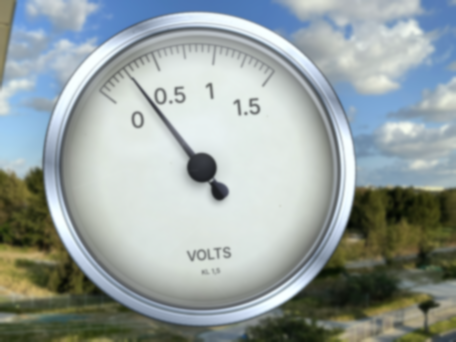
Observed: 0.25,V
